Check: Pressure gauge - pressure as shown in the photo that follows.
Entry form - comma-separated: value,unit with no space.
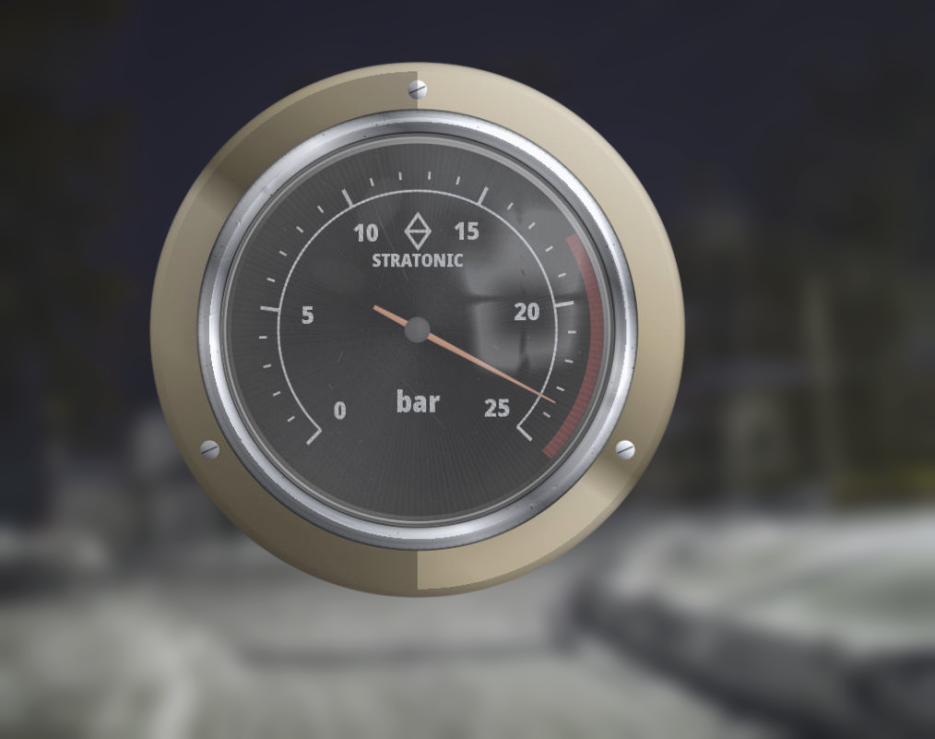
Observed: 23.5,bar
